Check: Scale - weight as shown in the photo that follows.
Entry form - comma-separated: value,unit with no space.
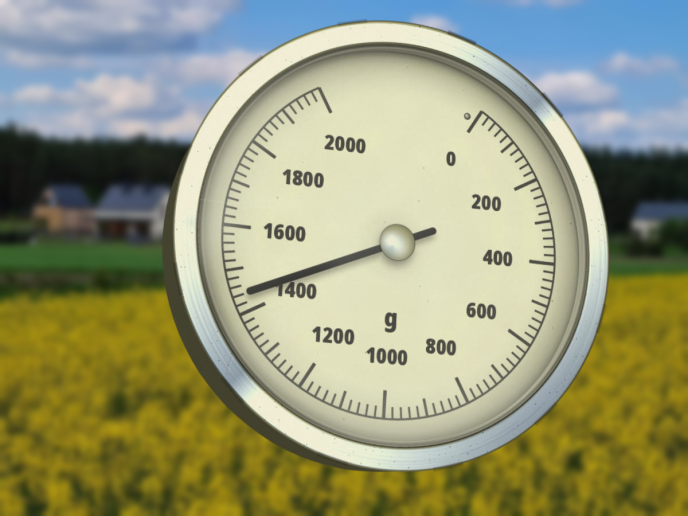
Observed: 1440,g
